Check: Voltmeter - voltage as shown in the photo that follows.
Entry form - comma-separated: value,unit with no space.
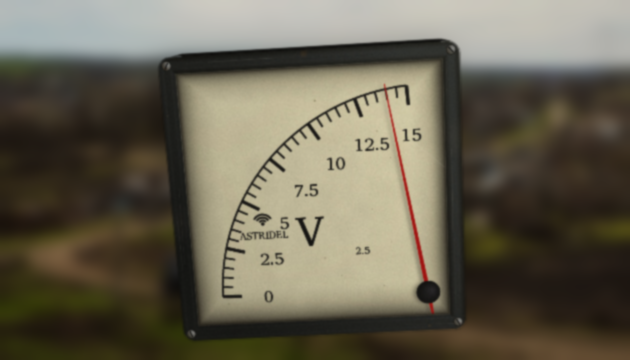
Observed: 14,V
